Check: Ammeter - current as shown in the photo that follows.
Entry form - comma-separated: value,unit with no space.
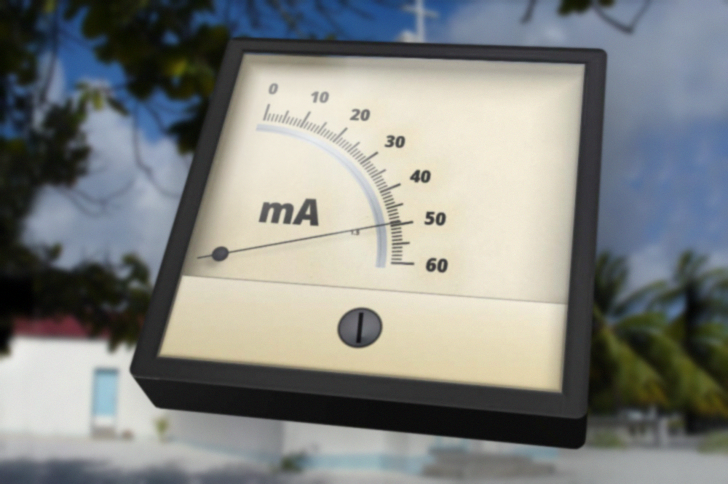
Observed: 50,mA
